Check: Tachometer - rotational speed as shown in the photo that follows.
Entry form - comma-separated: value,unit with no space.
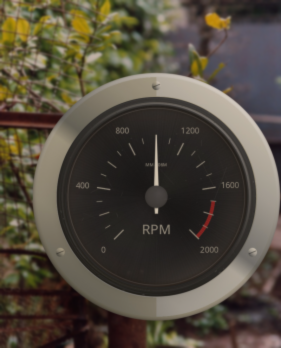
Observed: 1000,rpm
